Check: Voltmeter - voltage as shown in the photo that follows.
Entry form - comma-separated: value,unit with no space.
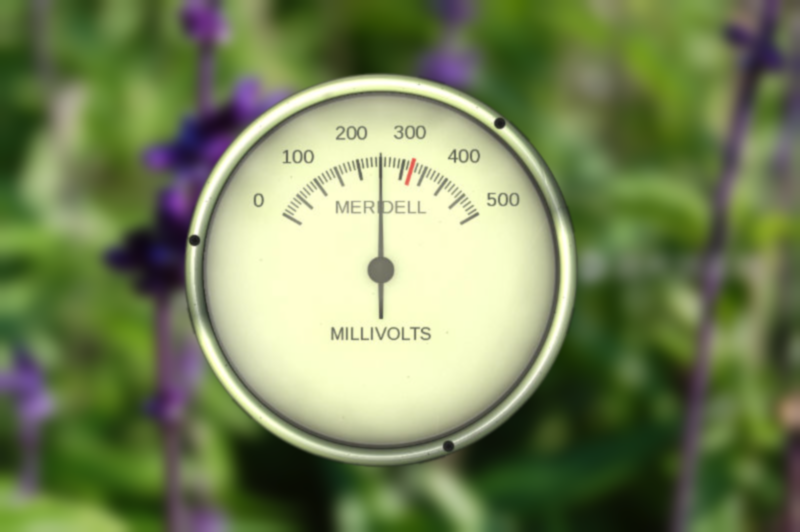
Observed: 250,mV
